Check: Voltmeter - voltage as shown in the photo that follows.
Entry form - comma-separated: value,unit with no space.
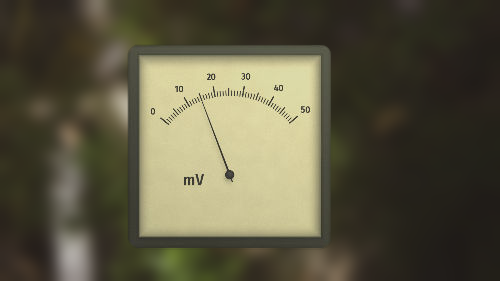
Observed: 15,mV
